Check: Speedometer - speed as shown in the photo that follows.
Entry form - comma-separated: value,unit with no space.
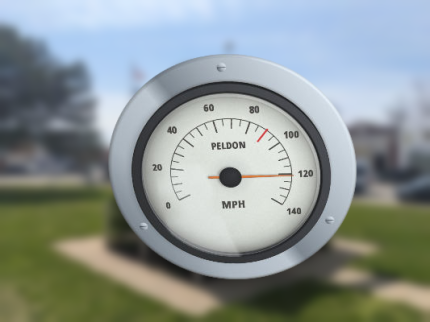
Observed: 120,mph
